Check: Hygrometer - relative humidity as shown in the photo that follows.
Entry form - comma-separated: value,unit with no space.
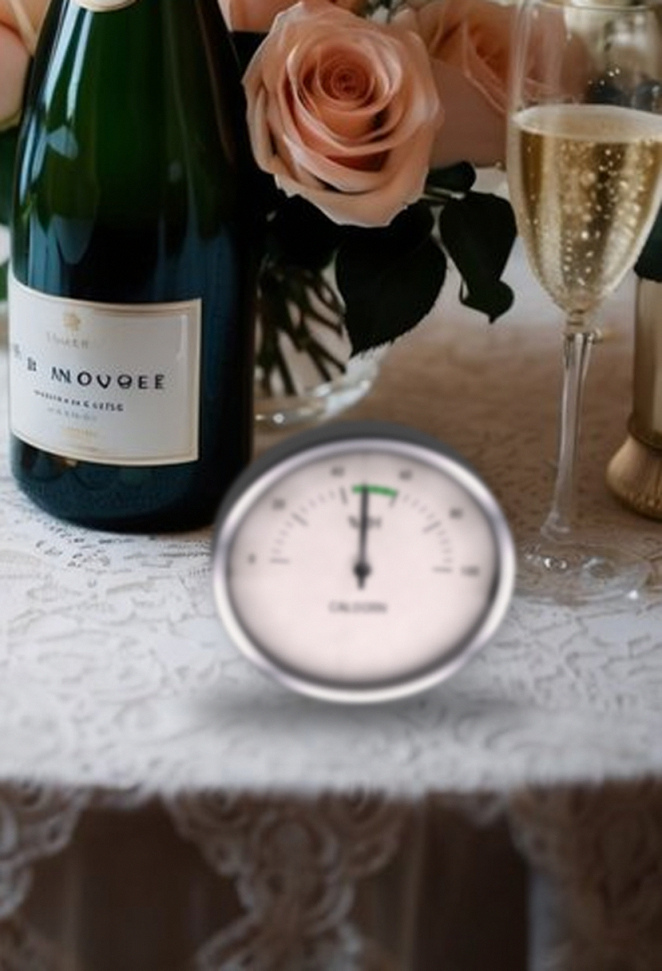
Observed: 48,%
